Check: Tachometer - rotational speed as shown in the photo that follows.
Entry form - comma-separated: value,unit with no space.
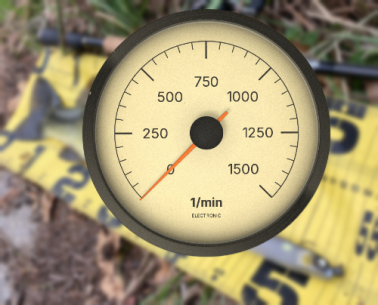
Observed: 0,rpm
